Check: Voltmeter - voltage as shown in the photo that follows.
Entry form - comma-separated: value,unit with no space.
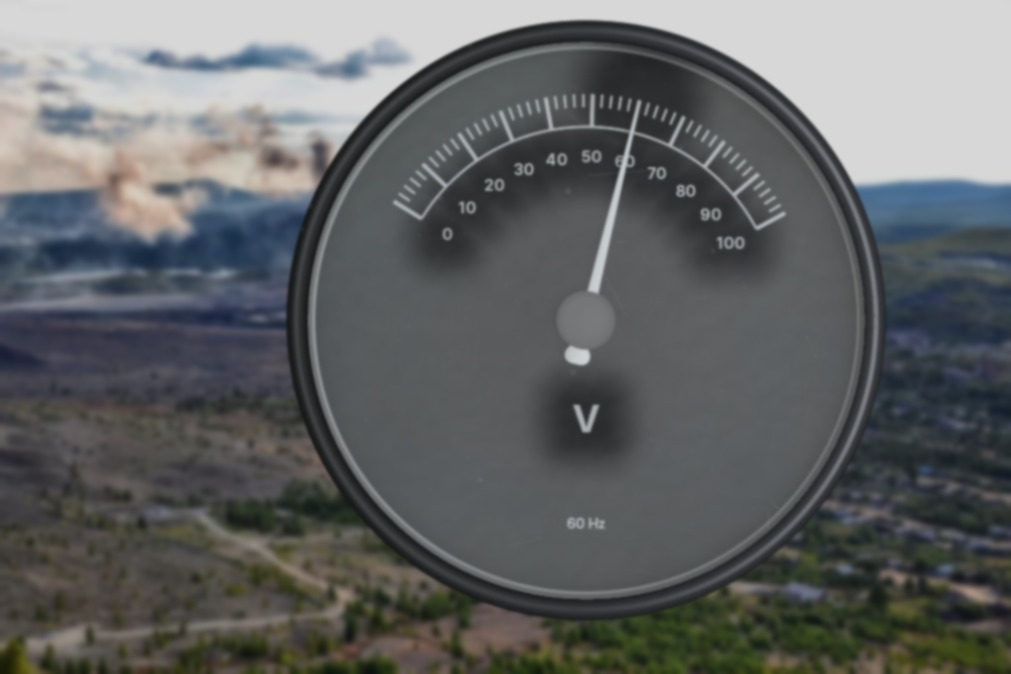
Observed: 60,V
